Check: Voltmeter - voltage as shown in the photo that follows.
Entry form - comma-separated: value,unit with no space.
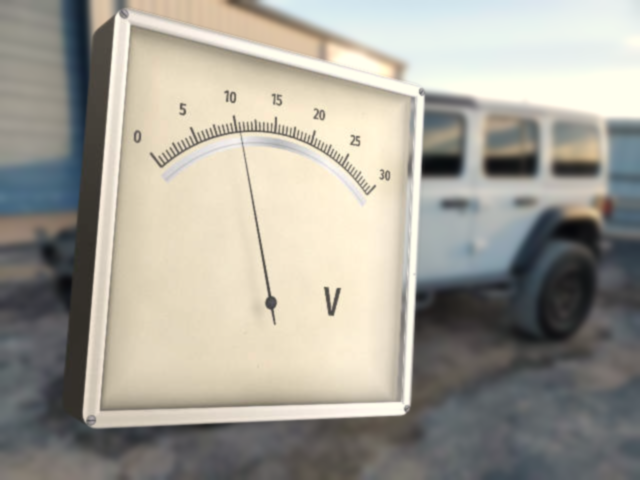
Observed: 10,V
